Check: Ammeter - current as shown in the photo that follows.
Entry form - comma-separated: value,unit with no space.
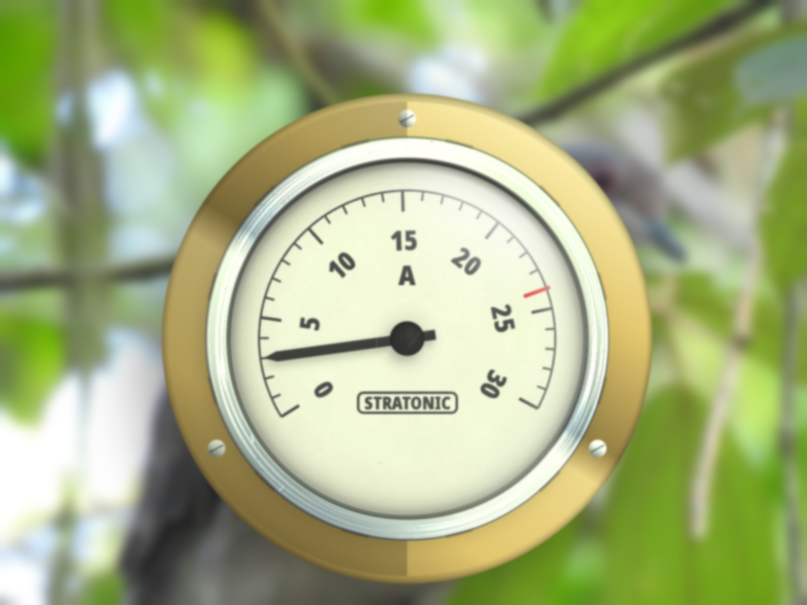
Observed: 3,A
